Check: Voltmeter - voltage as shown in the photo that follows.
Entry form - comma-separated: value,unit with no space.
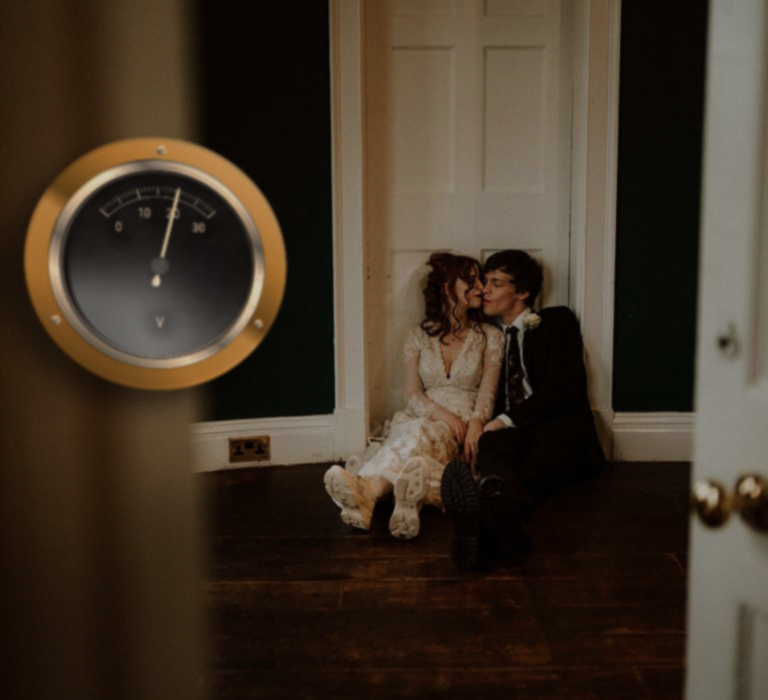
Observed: 20,V
